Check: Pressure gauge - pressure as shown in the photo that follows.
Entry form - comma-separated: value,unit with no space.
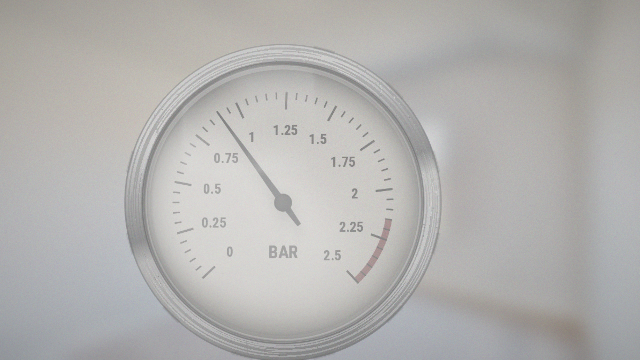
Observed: 0.9,bar
